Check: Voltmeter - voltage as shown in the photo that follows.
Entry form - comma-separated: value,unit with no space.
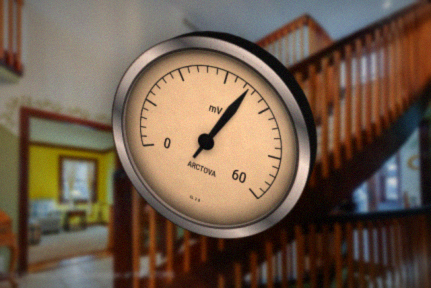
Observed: 35,mV
